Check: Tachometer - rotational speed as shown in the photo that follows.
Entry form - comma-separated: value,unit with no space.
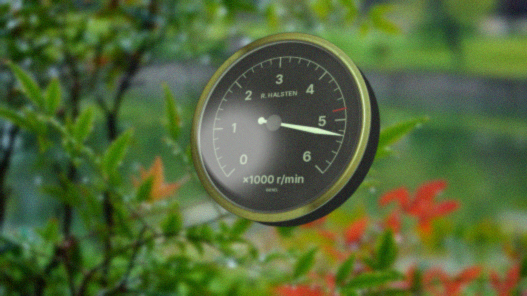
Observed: 5300,rpm
